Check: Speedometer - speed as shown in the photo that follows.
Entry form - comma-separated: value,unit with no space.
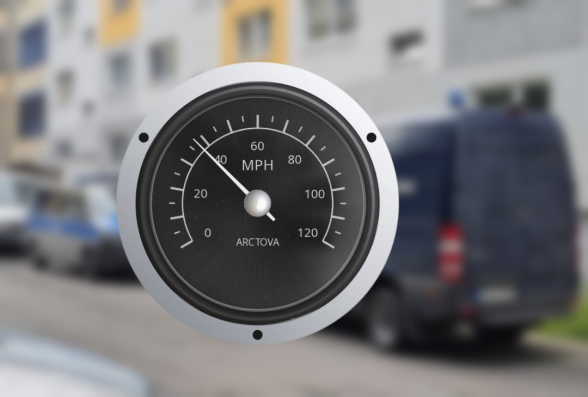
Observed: 37.5,mph
